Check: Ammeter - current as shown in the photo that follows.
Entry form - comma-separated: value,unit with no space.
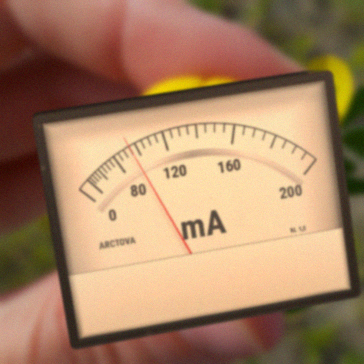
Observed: 95,mA
